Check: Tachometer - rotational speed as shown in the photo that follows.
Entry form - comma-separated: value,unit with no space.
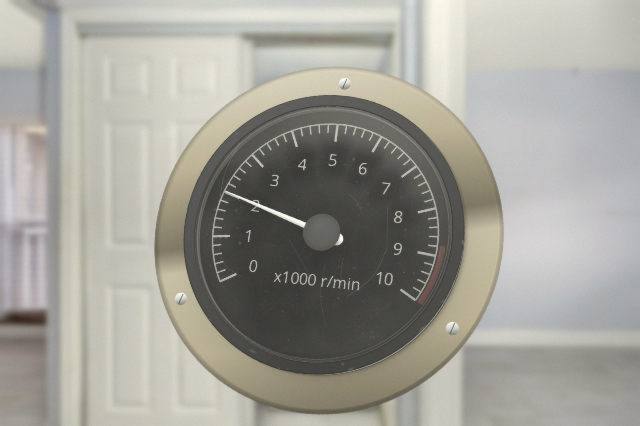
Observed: 2000,rpm
